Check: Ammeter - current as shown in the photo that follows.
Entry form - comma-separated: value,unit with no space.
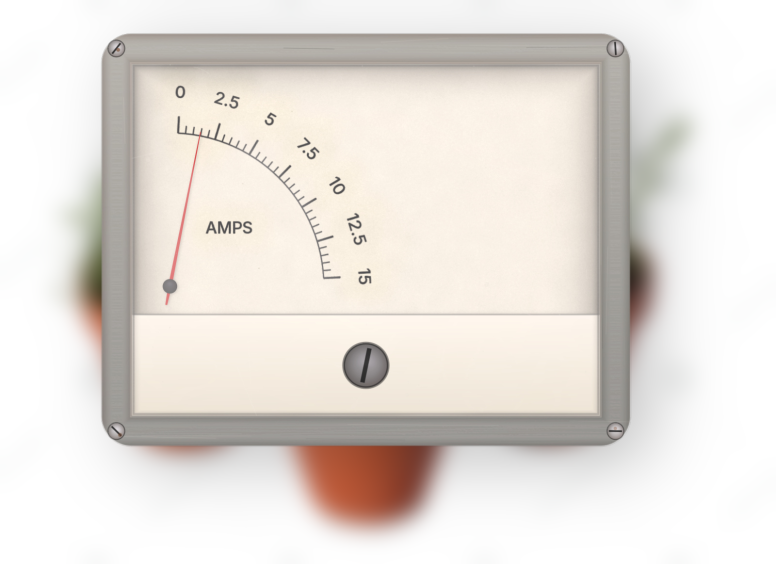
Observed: 1.5,A
